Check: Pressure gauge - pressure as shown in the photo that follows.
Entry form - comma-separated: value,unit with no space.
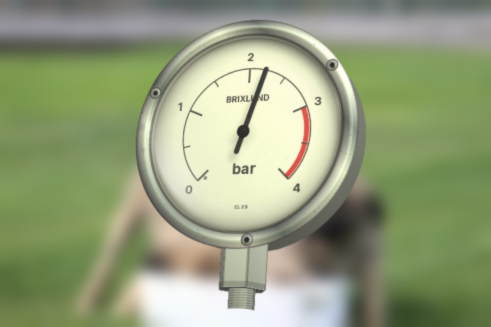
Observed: 2.25,bar
